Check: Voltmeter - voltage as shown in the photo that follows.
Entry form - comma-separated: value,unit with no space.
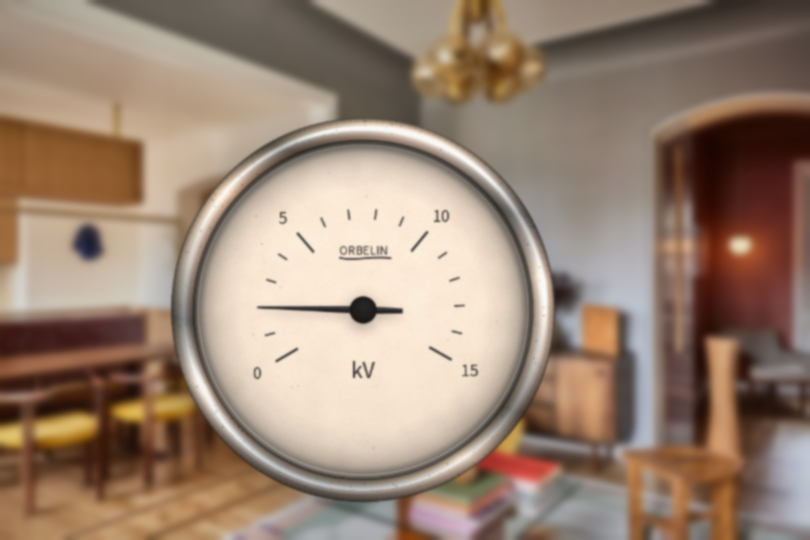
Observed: 2,kV
